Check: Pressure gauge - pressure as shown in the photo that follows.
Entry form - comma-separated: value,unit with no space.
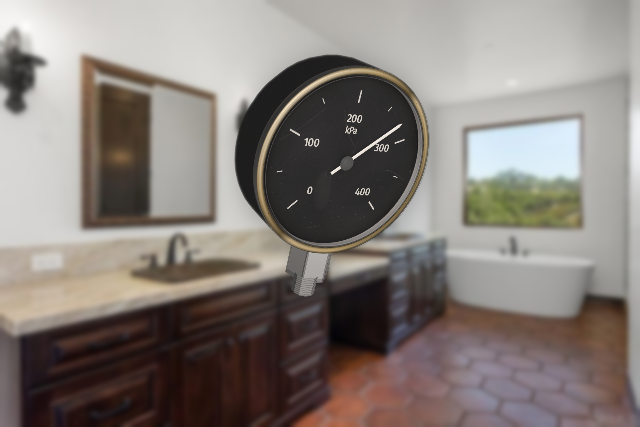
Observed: 275,kPa
